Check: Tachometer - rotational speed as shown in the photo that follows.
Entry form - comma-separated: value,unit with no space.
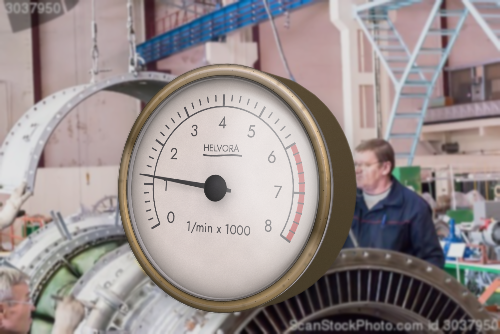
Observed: 1200,rpm
